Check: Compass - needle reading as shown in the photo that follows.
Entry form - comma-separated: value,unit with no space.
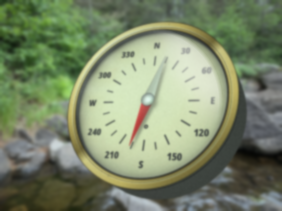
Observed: 195,°
